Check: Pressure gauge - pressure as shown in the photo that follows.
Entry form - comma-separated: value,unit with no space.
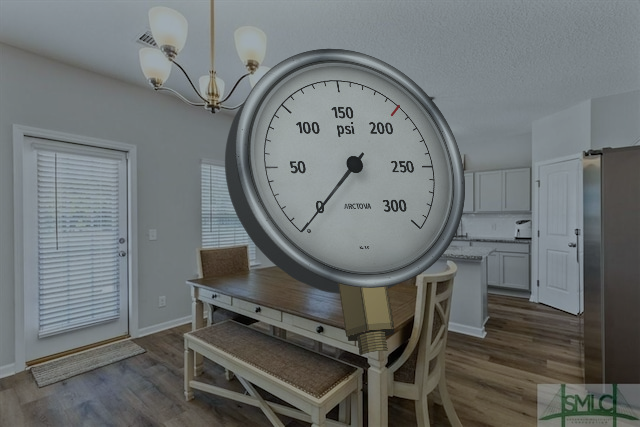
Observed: 0,psi
